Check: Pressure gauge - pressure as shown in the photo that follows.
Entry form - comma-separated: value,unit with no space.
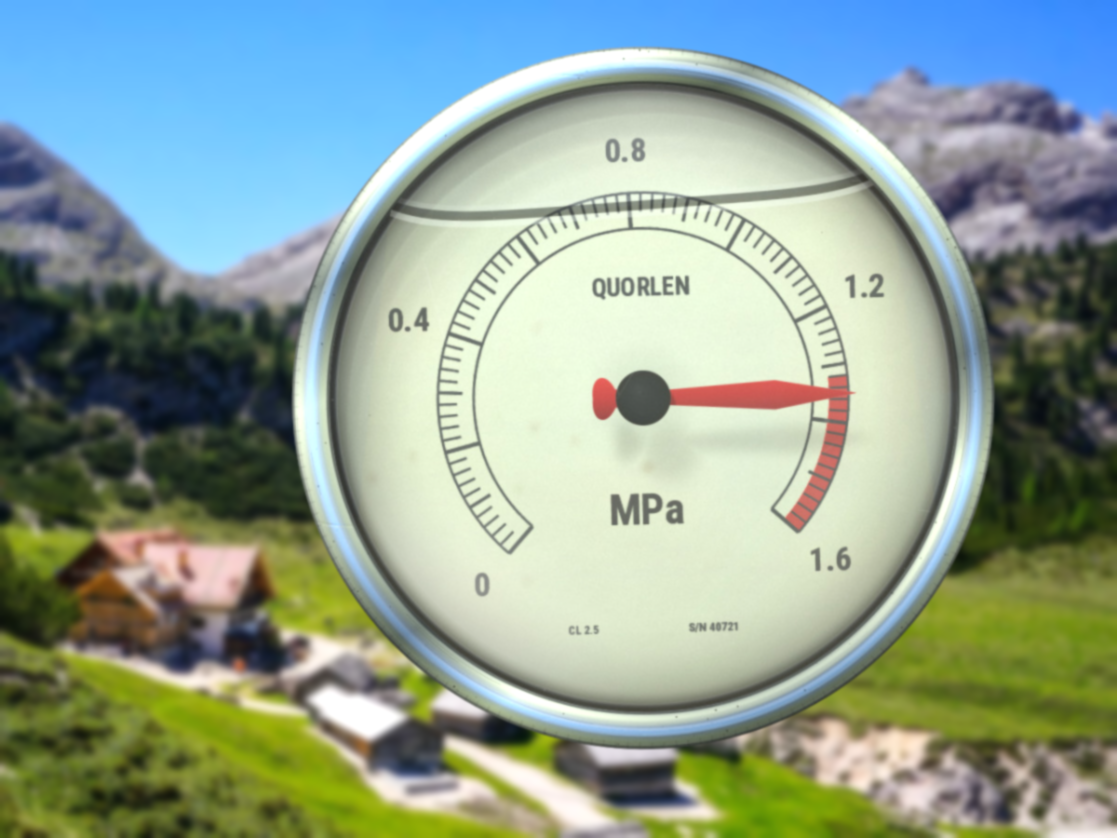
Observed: 1.35,MPa
